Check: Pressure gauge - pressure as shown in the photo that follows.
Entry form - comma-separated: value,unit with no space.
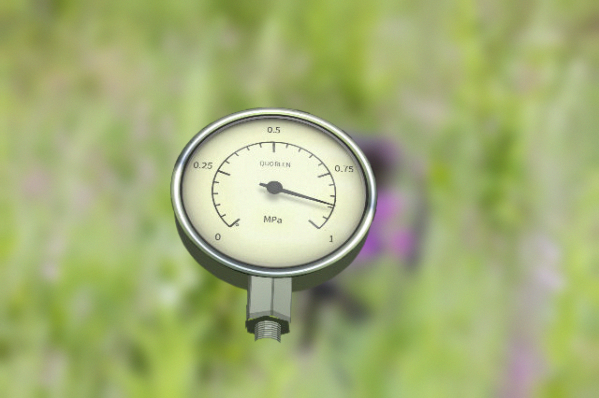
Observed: 0.9,MPa
